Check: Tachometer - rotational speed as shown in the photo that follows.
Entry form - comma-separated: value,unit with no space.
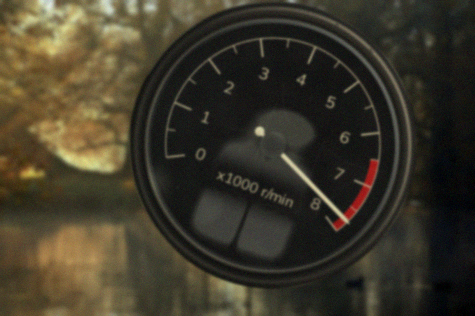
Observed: 7750,rpm
